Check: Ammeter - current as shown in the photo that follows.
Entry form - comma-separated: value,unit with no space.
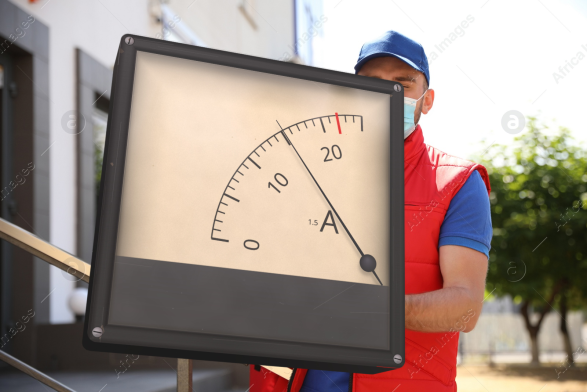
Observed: 15,A
